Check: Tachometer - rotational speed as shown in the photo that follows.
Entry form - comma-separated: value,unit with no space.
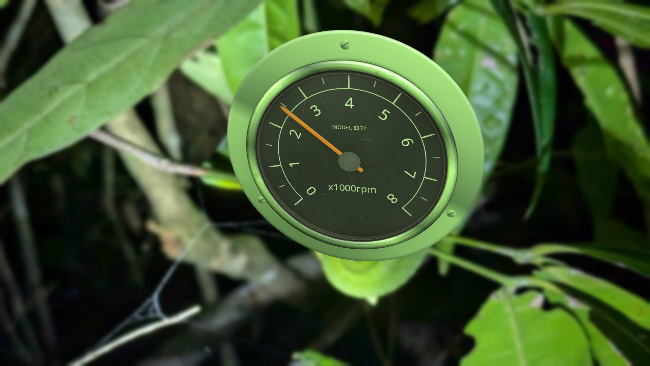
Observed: 2500,rpm
